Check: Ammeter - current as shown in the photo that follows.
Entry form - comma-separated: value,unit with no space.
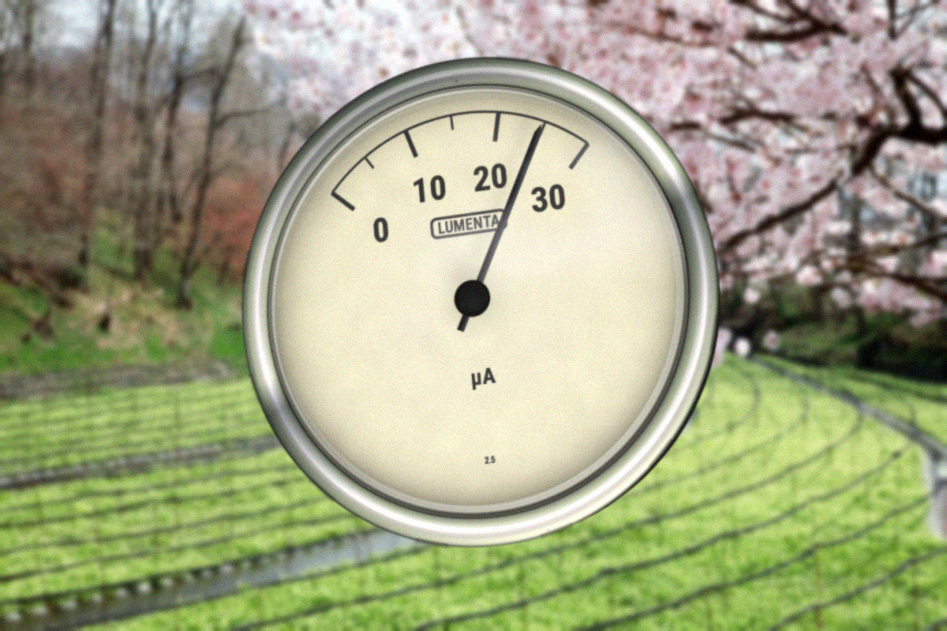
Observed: 25,µA
